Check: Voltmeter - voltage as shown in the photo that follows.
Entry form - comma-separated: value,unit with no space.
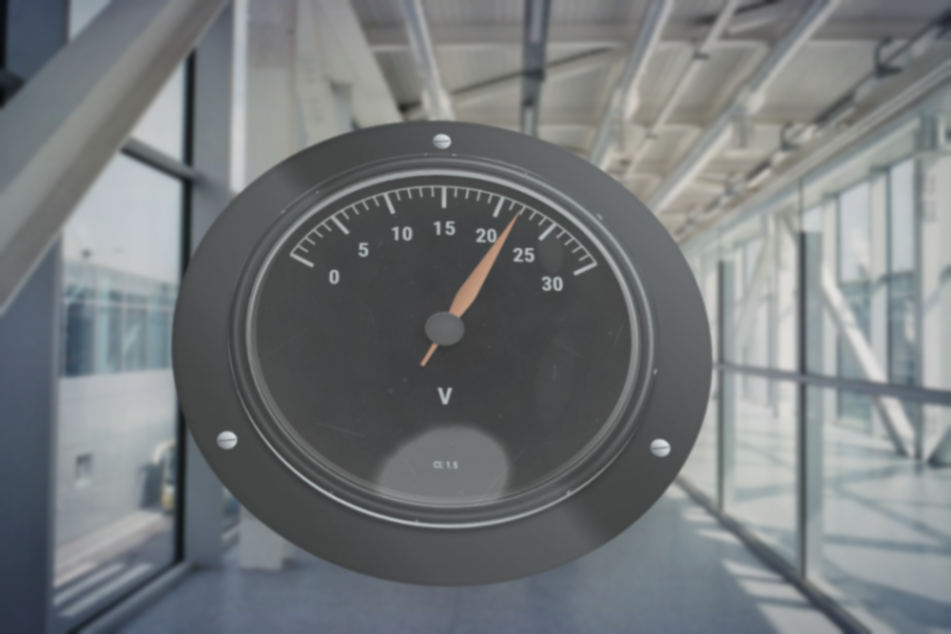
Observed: 22,V
